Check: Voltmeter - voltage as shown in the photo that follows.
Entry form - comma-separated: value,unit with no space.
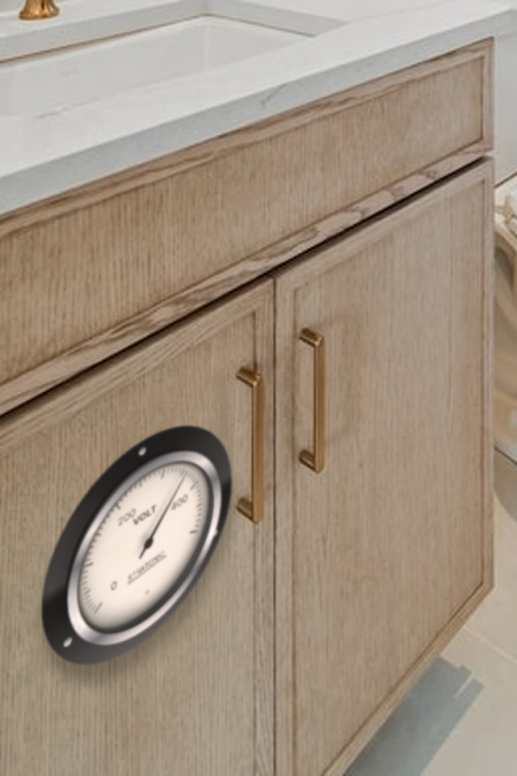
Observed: 350,V
